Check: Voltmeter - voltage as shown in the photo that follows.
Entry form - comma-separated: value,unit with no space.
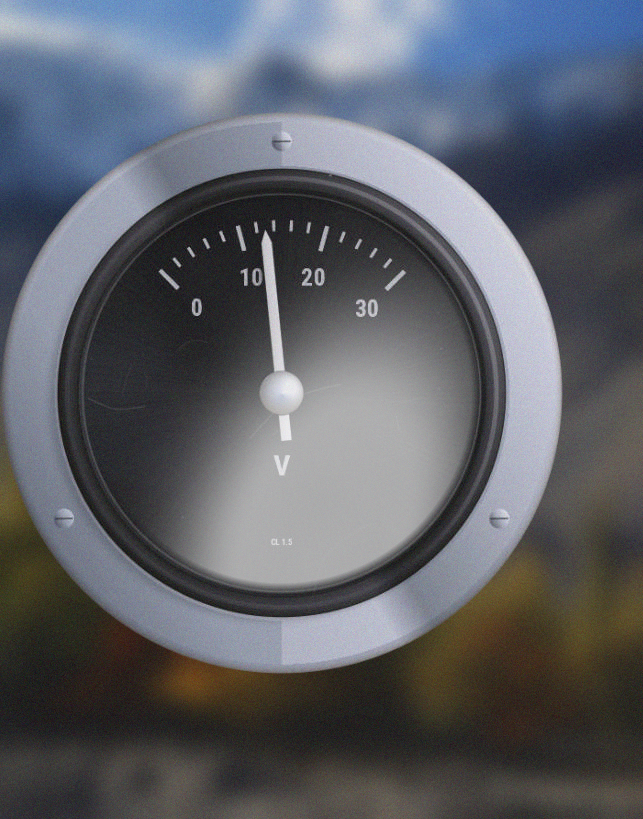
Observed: 13,V
